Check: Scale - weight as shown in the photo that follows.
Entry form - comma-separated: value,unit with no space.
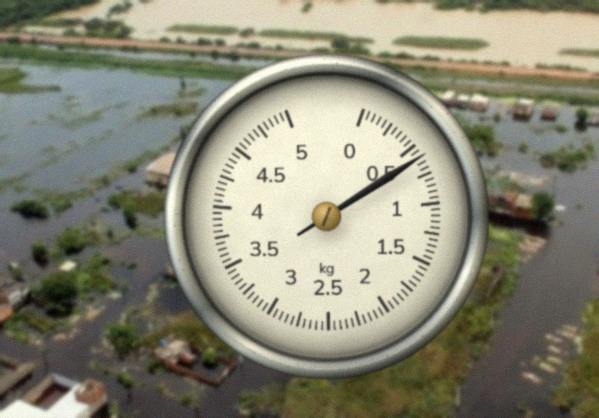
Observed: 0.6,kg
